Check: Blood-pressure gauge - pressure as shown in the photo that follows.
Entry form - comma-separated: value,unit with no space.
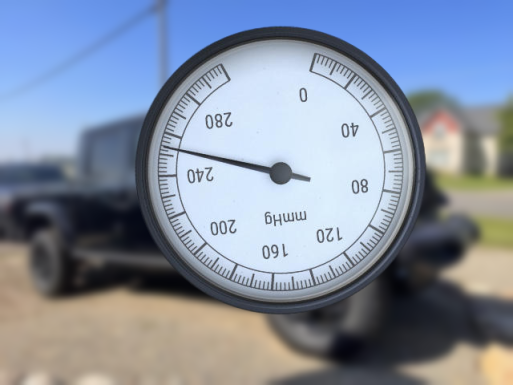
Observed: 254,mmHg
